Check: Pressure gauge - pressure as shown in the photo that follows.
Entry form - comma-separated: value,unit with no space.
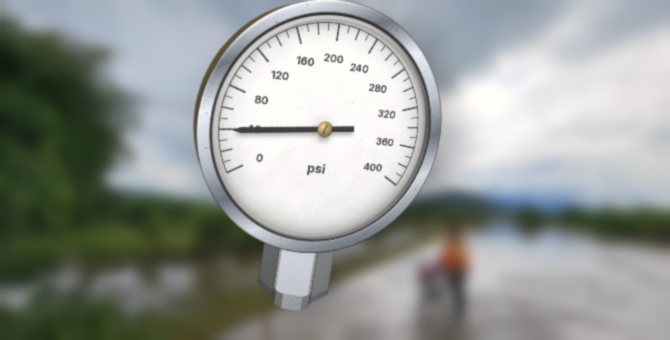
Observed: 40,psi
